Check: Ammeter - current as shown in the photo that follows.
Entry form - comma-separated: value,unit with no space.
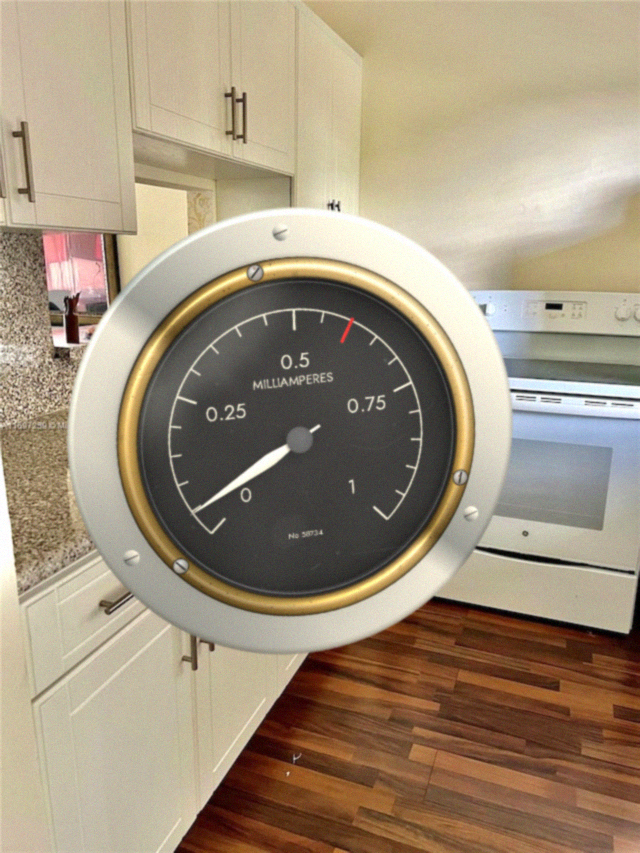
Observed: 0.05,mA
